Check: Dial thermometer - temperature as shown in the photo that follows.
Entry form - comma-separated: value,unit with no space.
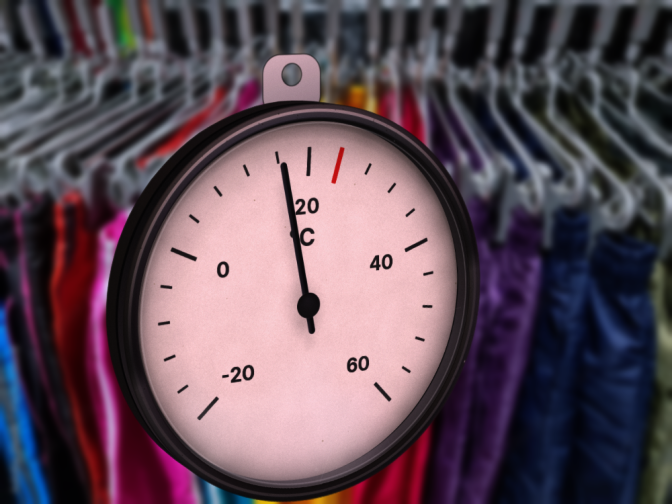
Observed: 16,°C
